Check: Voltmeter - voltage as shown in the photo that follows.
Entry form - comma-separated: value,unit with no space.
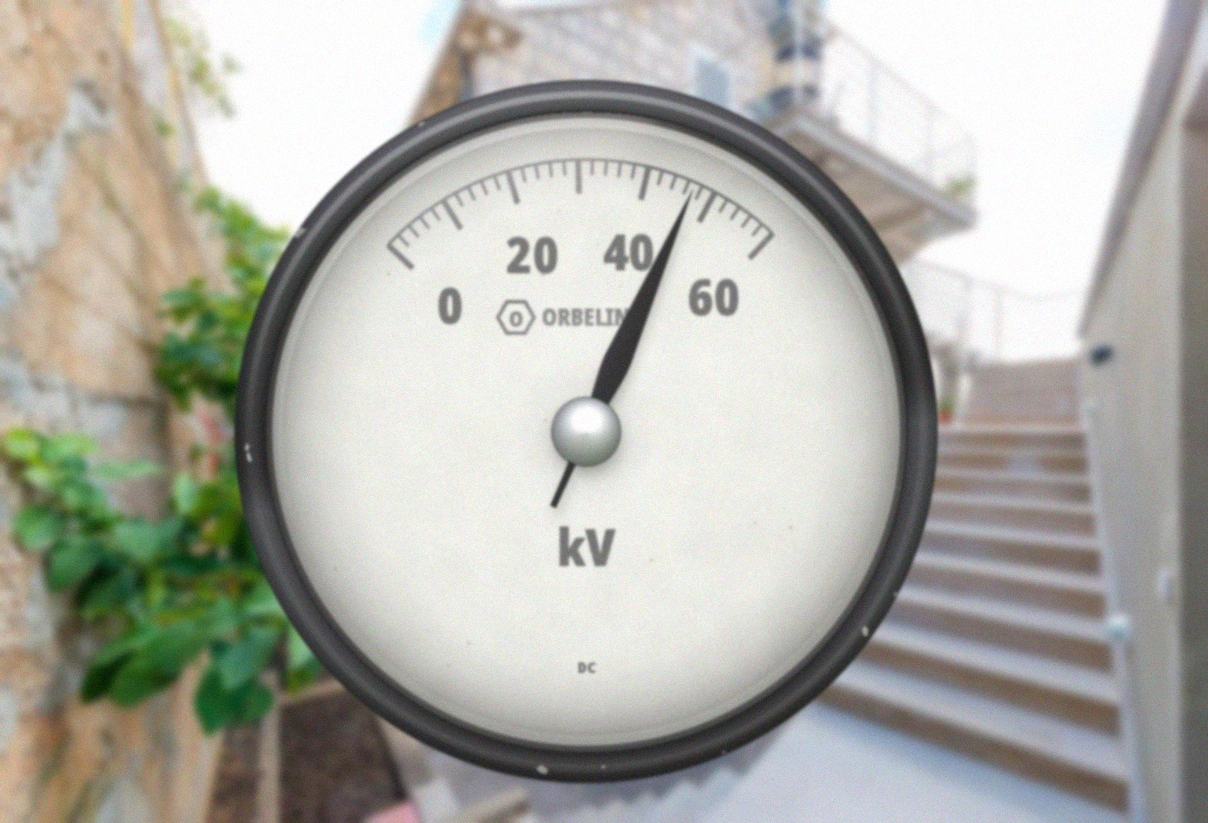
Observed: 47,kV
